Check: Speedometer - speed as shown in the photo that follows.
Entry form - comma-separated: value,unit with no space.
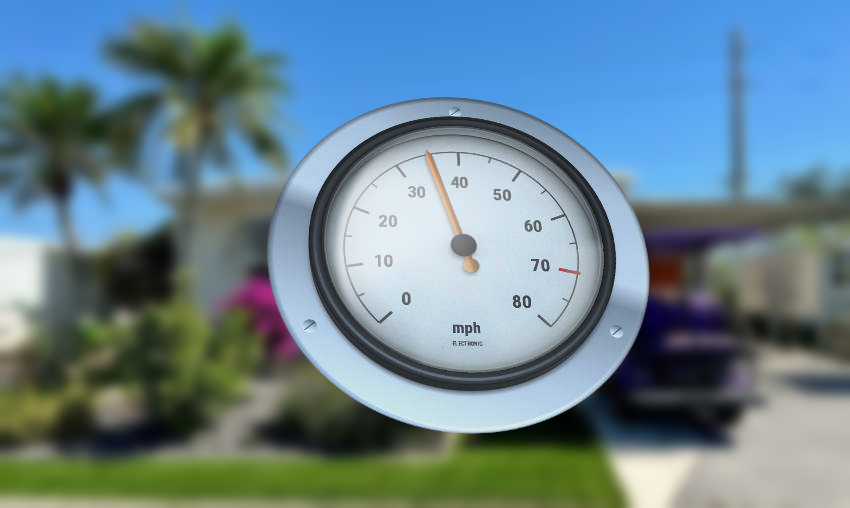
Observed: 35,mph
